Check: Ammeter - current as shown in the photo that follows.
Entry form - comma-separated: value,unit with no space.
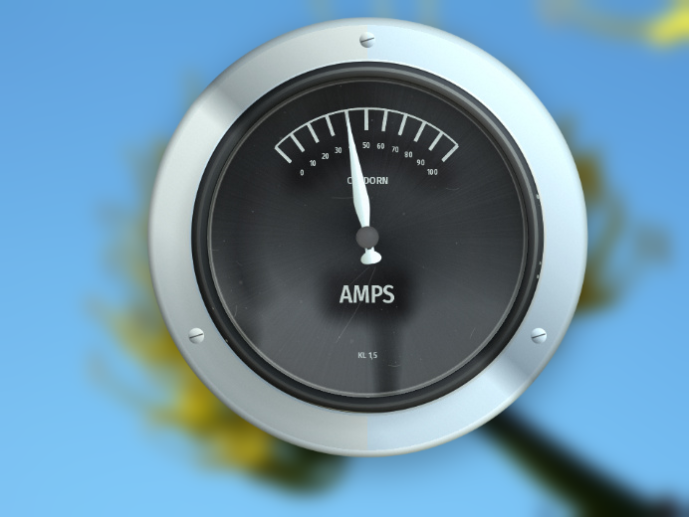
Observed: 40,A
